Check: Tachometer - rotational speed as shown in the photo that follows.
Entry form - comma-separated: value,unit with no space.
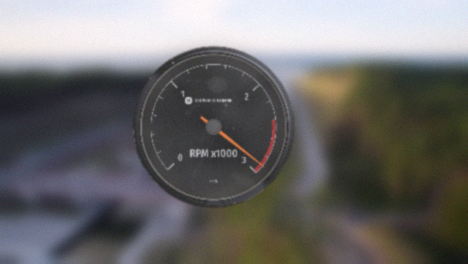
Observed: 2900,rpm
